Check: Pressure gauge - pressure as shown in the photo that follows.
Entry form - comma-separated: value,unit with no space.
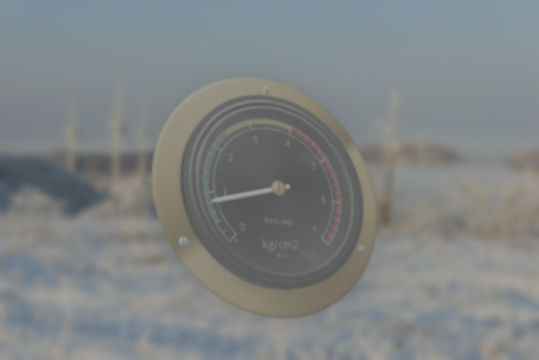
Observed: 0.8,kg/cm²
